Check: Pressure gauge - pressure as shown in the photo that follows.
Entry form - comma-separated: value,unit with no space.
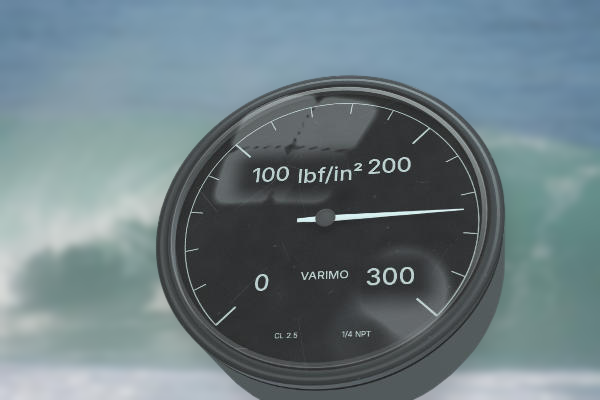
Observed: 250,psi
